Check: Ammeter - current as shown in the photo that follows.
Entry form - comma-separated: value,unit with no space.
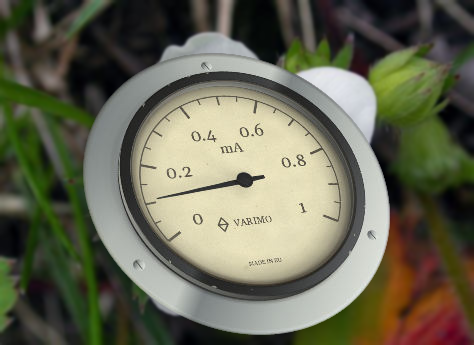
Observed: 0.1,mA
